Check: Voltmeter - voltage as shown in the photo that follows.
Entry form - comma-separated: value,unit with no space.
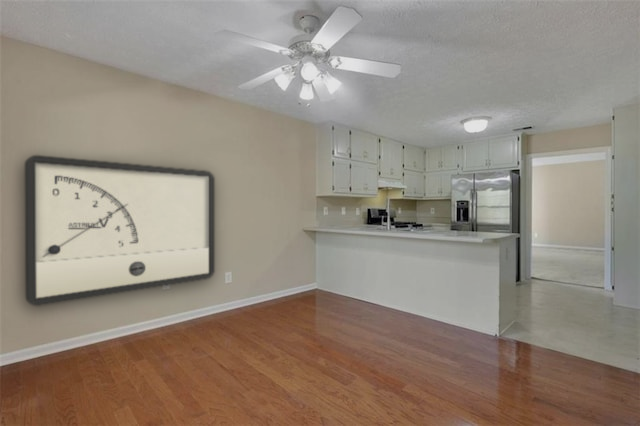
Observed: 3,V
